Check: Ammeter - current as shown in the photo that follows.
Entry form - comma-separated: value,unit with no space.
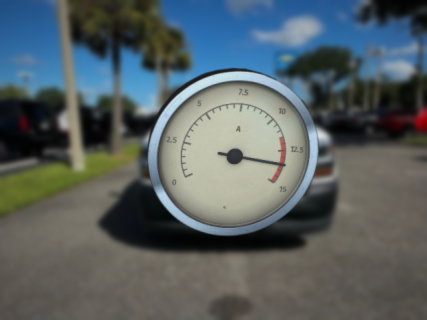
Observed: 13.5,A
